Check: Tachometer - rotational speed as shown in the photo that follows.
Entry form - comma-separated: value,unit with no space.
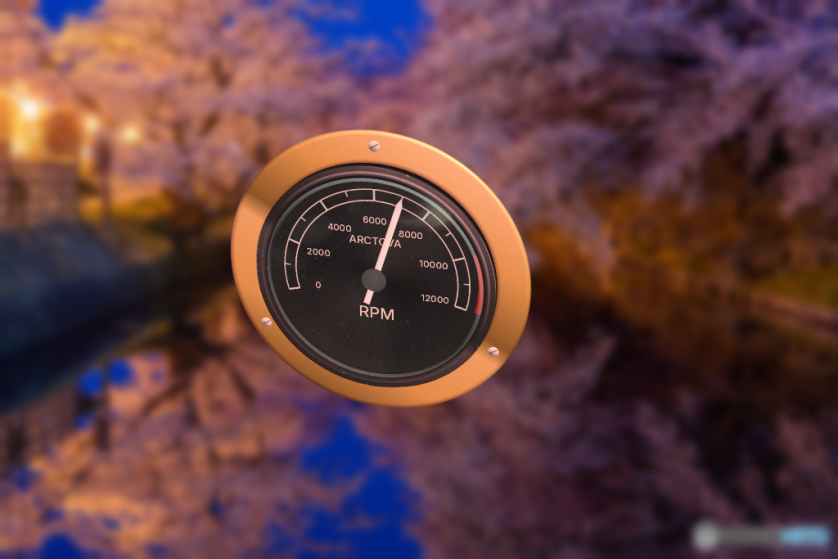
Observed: 7000,rpm
